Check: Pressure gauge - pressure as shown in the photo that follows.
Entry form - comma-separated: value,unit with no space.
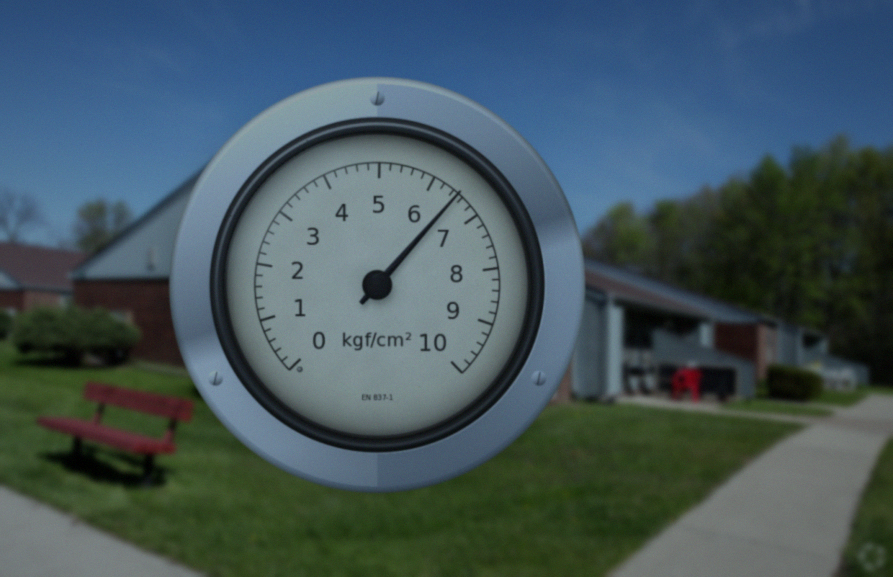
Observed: 6.5,kg/cm²
